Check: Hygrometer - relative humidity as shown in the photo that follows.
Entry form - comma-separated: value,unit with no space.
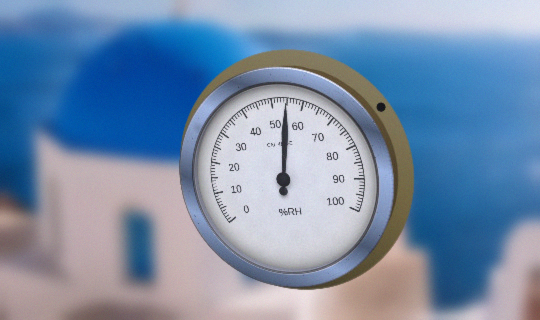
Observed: 55,%
